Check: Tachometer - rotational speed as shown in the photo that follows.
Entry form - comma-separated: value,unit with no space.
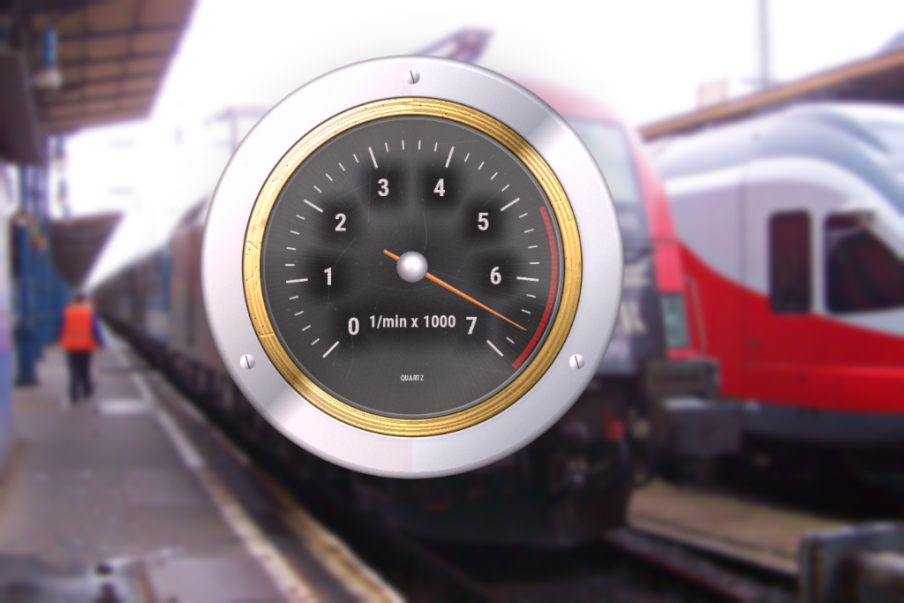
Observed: 6600,rpm
